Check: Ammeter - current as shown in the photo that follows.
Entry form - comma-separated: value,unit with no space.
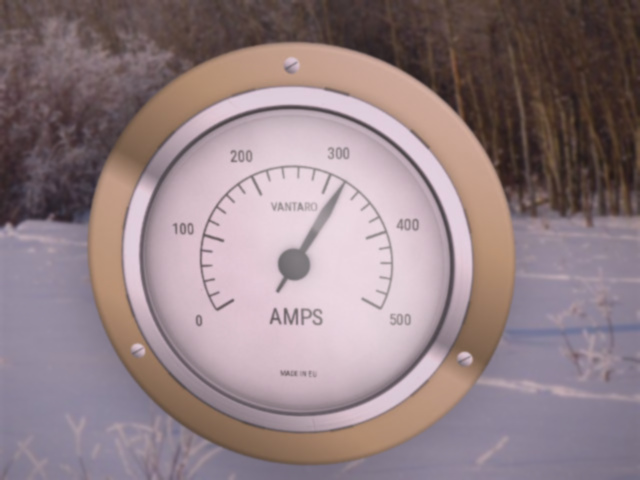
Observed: 320,A
